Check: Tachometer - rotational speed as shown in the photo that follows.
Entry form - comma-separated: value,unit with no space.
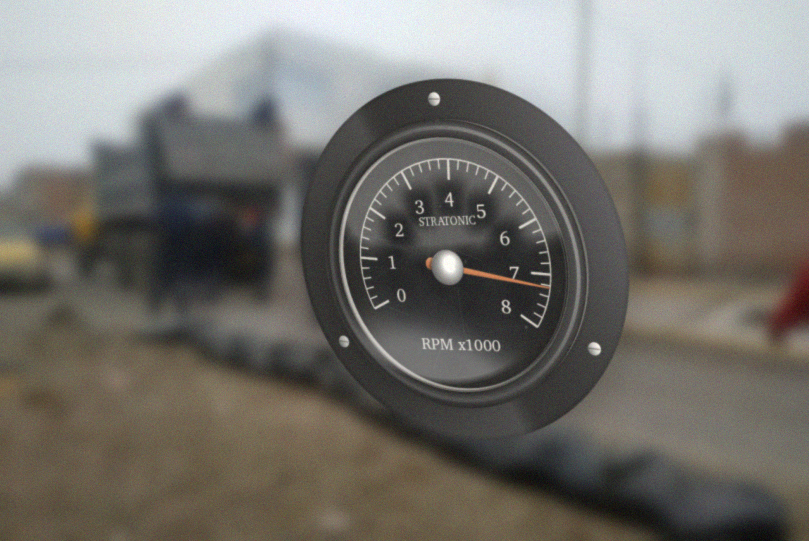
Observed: 7200,rpm
